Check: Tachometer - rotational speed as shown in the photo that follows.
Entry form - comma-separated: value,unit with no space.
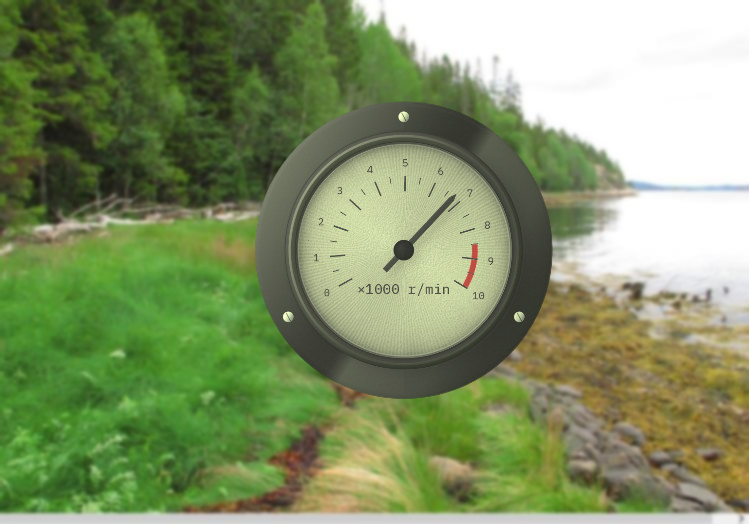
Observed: 6750,rpm
